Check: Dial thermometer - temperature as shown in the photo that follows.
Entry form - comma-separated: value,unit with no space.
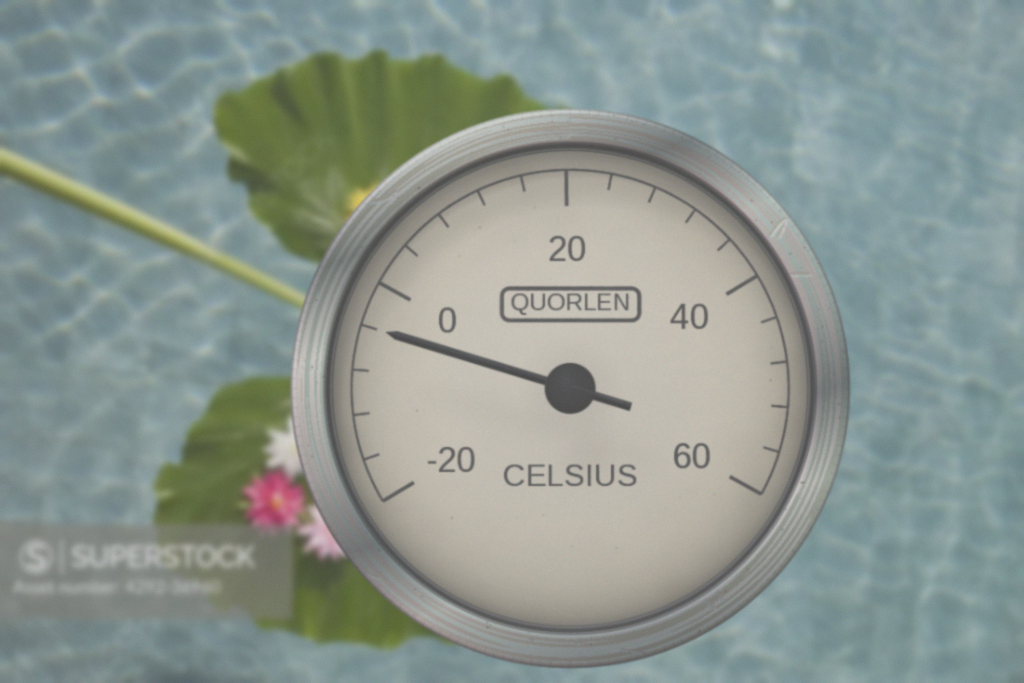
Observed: -4,°C
